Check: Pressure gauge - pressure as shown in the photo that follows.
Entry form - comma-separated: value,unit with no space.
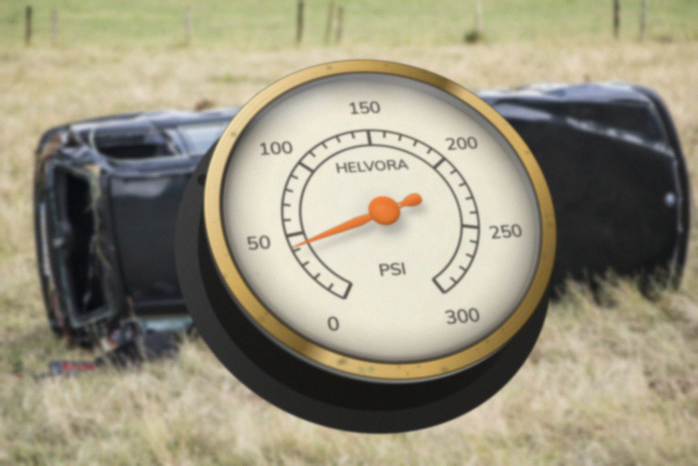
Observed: 40,psi
